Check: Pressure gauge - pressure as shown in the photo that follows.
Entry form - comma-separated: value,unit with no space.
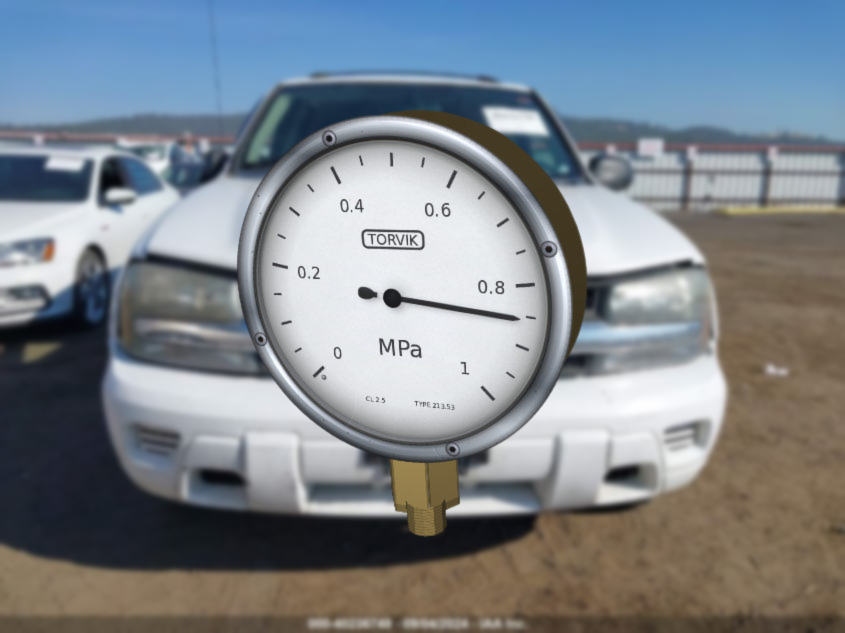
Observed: 0.85,MPa
